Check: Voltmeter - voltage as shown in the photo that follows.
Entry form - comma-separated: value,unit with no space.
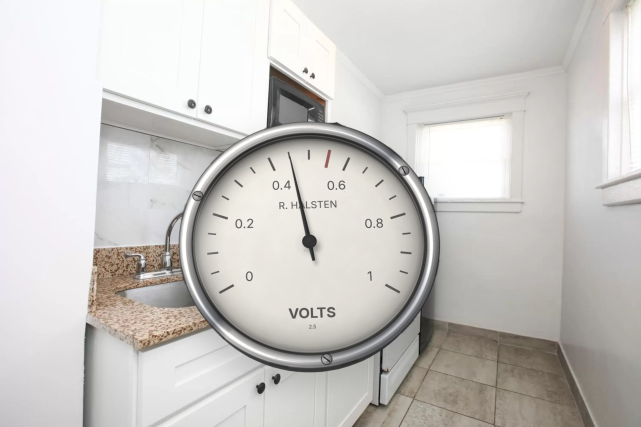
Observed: 0.45,V
